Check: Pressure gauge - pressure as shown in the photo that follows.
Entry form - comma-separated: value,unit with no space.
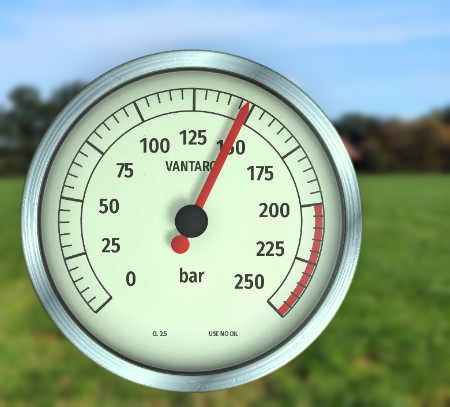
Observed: 147.5,bar
